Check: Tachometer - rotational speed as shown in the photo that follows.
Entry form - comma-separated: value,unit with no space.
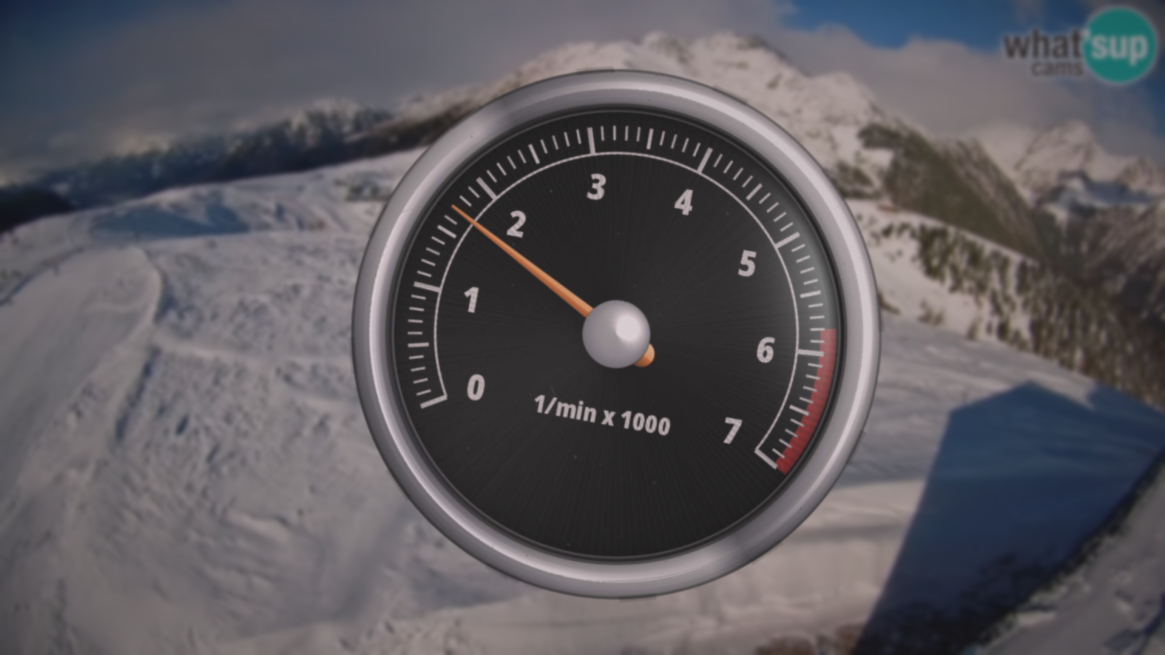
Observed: 1700,rpm
